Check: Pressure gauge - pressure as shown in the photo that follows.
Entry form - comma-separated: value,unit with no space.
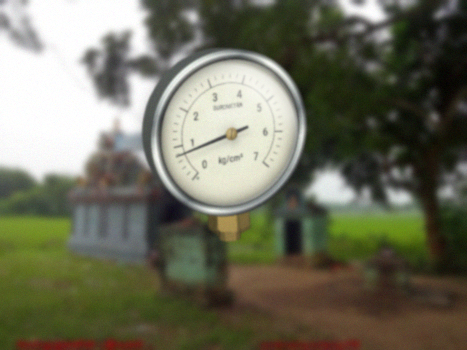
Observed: 0.8,kg/cm²
